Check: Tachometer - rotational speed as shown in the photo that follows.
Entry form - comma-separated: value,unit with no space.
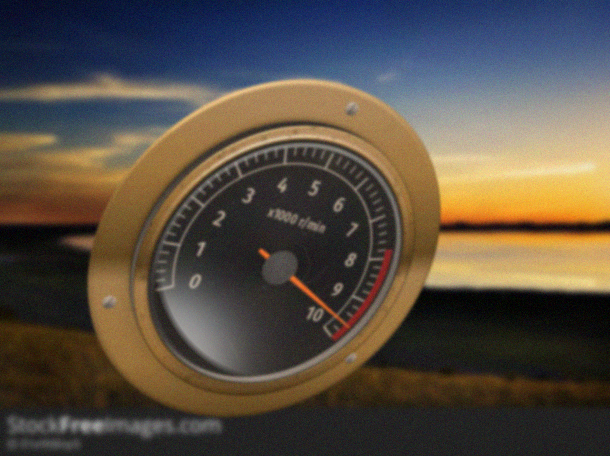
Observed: 9600,rpm
